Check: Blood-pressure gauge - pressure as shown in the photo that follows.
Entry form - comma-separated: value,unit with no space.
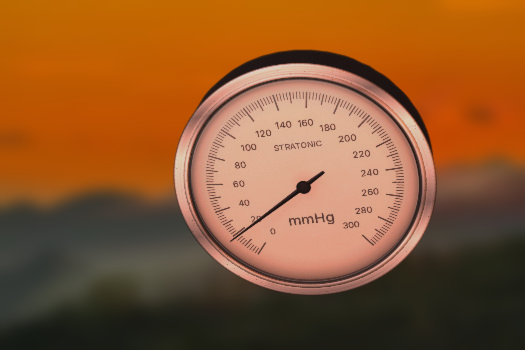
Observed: 20,mmHg
